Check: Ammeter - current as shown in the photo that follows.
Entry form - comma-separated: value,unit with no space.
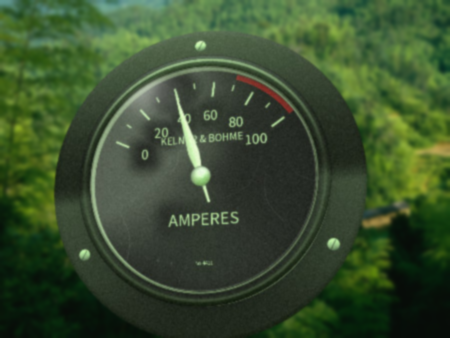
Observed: 40,A
